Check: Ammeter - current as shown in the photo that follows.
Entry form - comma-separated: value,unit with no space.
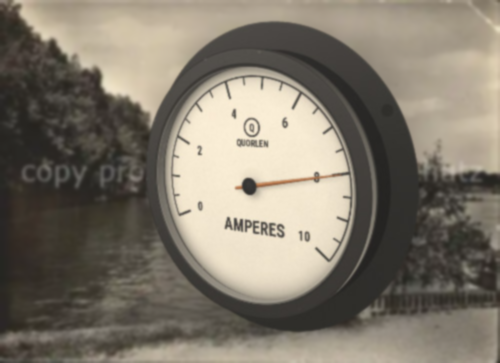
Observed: 8,A
